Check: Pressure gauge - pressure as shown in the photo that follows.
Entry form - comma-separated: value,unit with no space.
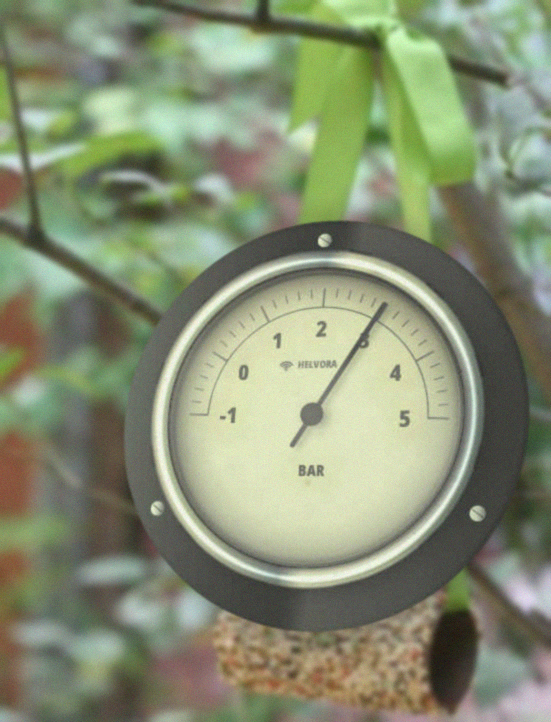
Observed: 3,bar
